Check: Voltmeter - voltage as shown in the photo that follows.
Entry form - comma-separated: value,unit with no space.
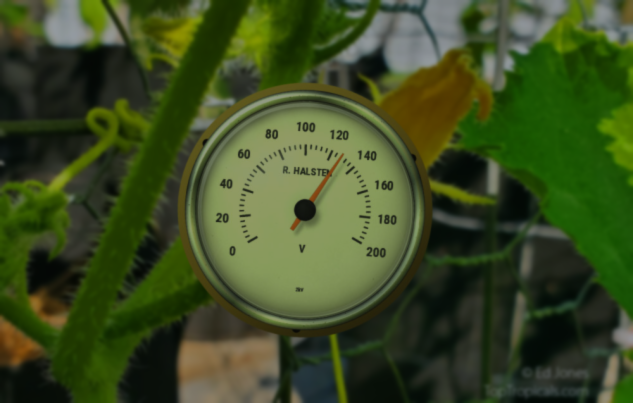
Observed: 128,V
